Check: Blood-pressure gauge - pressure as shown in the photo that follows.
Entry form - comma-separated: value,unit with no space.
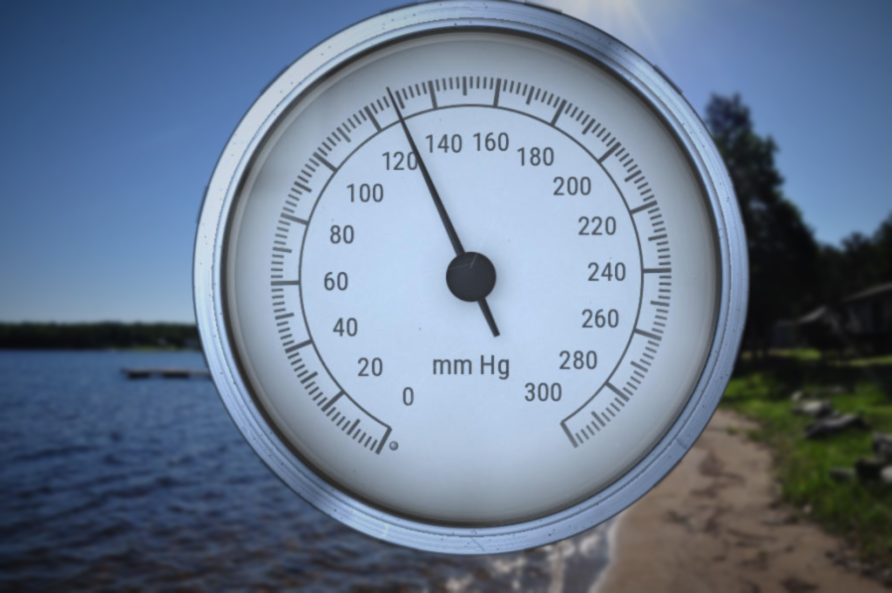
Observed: 128,mmHg
